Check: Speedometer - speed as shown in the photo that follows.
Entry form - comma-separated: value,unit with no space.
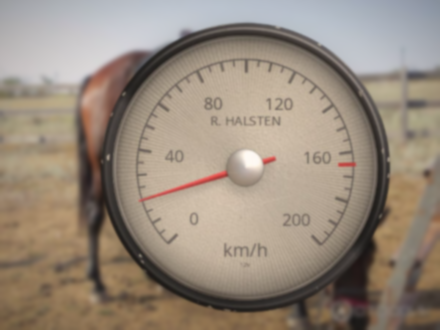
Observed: 20,km/h
